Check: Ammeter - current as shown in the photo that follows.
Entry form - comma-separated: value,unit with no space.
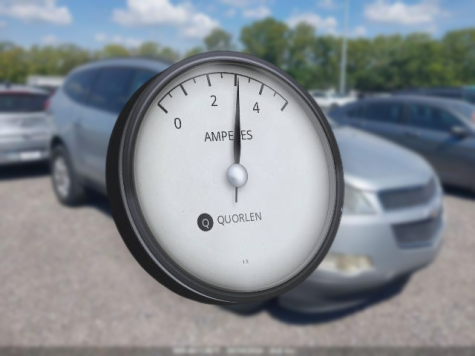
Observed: 3,A
